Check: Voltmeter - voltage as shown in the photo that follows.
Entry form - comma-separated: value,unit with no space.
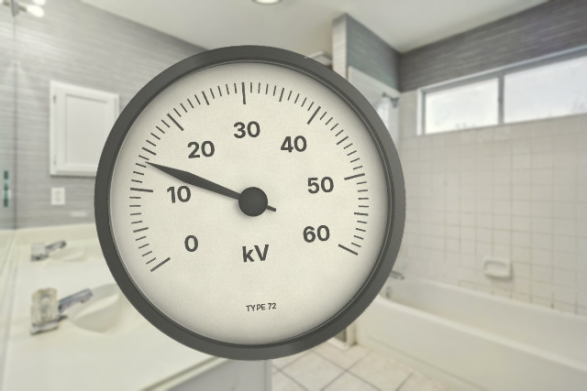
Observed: 13.5,kV
